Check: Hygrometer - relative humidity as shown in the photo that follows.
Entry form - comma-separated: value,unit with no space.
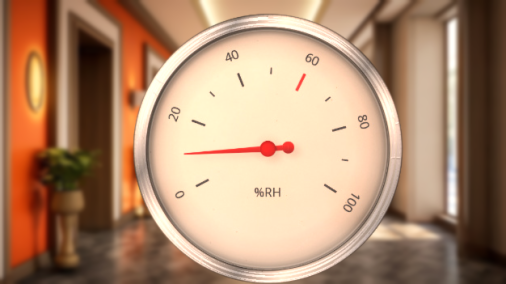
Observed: 10,%
